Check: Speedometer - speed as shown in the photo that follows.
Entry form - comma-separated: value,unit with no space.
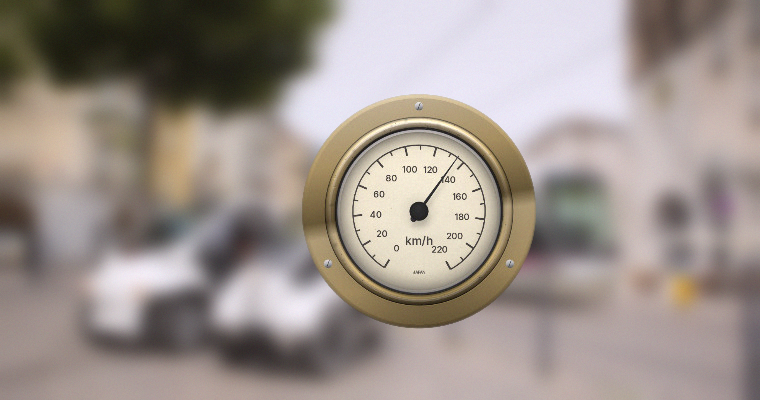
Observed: 135,km/h
